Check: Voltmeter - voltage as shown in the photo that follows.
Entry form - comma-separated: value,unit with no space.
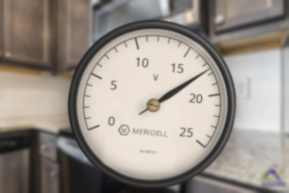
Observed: 17.5,V
